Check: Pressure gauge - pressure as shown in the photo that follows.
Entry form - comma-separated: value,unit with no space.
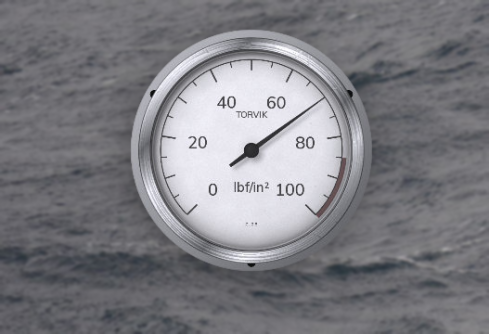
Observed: 70,psi
